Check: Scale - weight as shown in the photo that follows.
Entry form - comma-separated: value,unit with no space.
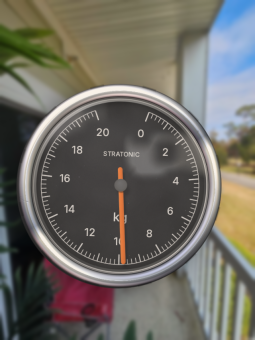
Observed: 9.8,kg
